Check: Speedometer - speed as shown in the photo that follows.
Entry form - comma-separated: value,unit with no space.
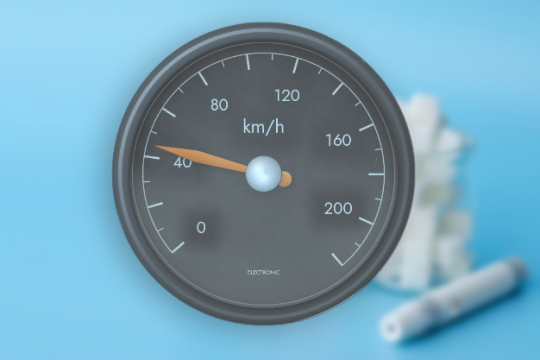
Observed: 45,km/h
